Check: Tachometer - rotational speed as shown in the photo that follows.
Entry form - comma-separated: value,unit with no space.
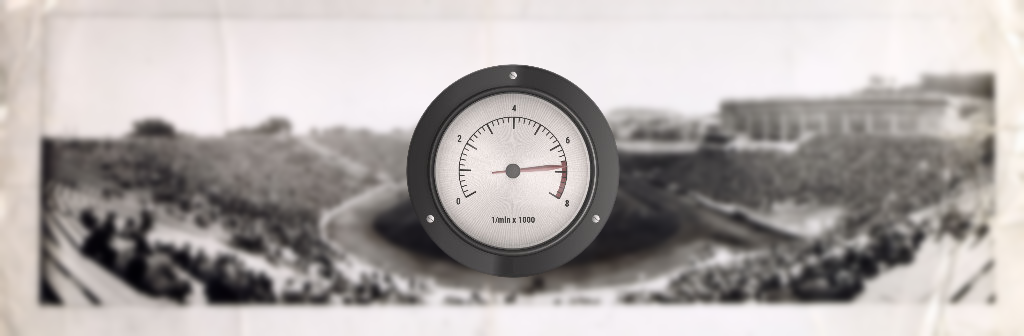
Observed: 6800,rpm
